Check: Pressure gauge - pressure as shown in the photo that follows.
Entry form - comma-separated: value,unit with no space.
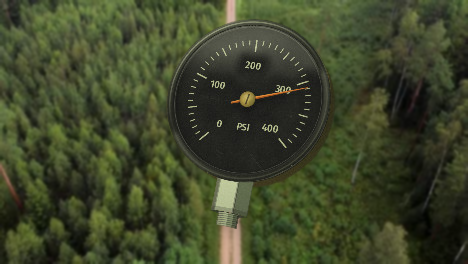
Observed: 310,psi
